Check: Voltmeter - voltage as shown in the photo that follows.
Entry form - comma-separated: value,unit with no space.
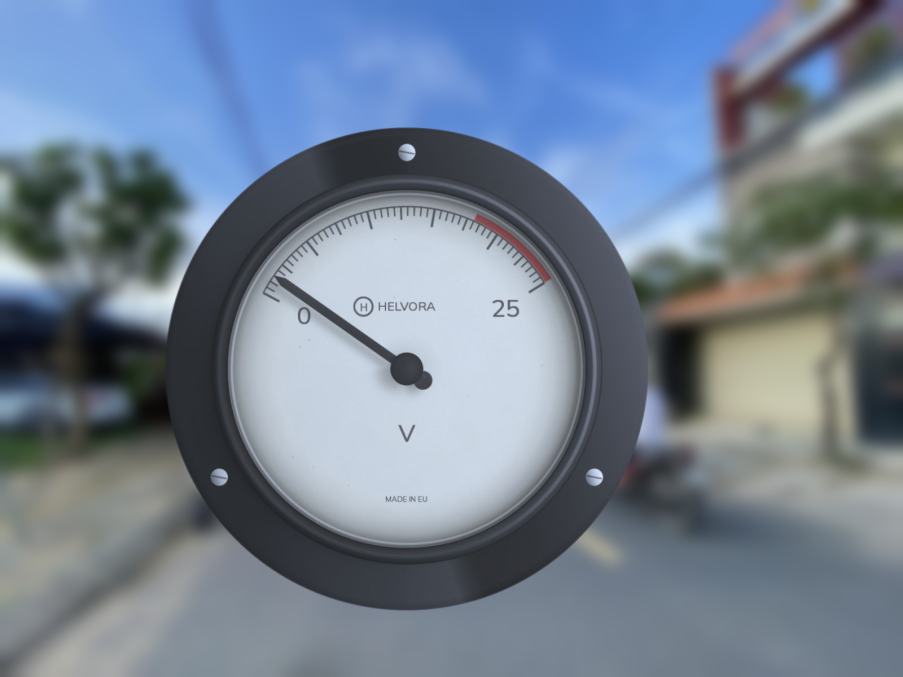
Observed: 1.5,V
